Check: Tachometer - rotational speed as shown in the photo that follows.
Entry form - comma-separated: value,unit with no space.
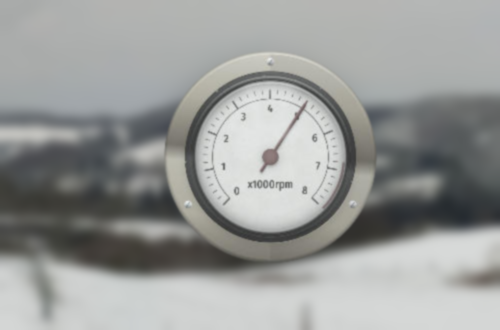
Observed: 5000,rpm
